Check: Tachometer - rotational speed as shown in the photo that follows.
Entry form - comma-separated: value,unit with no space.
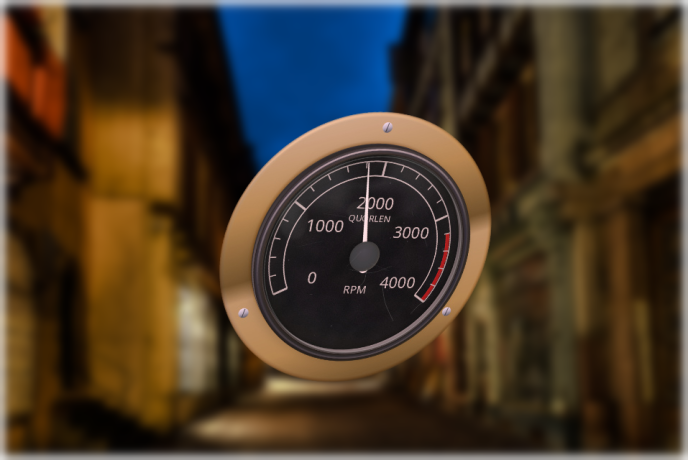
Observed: 1800,rpm
